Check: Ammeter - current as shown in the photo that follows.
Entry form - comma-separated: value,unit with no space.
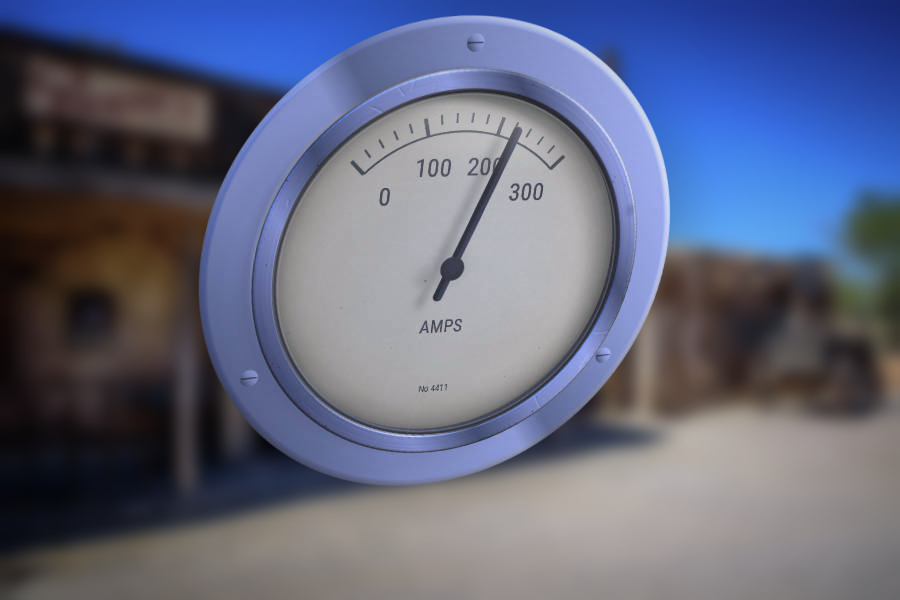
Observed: 220,A
